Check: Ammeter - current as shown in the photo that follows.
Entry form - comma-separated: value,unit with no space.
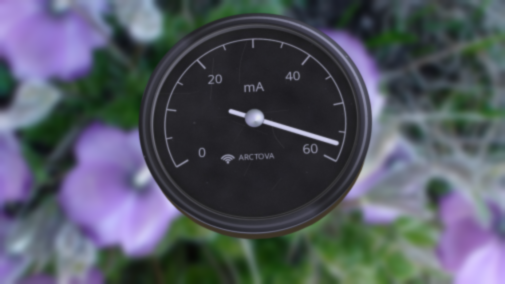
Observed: 57.5,mA
